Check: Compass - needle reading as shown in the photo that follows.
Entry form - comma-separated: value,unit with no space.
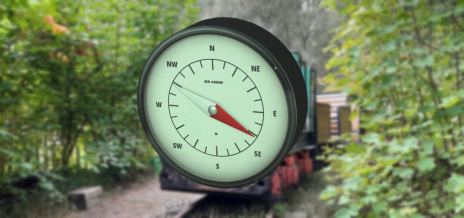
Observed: 120,°
